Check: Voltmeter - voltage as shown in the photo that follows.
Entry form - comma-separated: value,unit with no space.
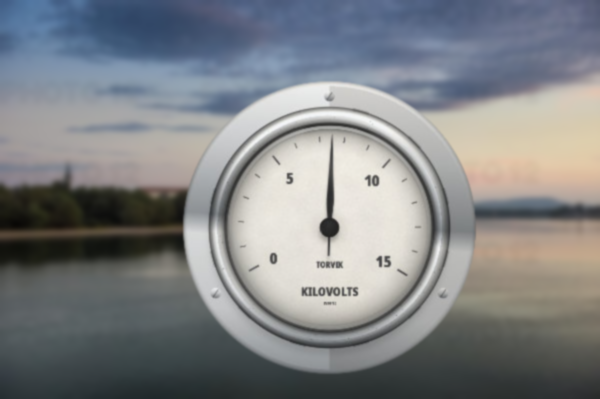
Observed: 7.5,kV
